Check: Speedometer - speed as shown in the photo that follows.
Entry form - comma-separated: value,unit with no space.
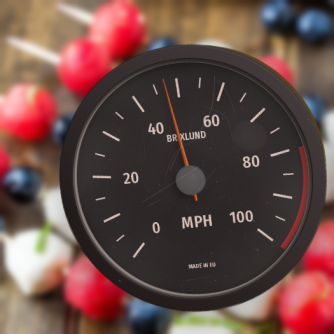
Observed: 47.5,mph
